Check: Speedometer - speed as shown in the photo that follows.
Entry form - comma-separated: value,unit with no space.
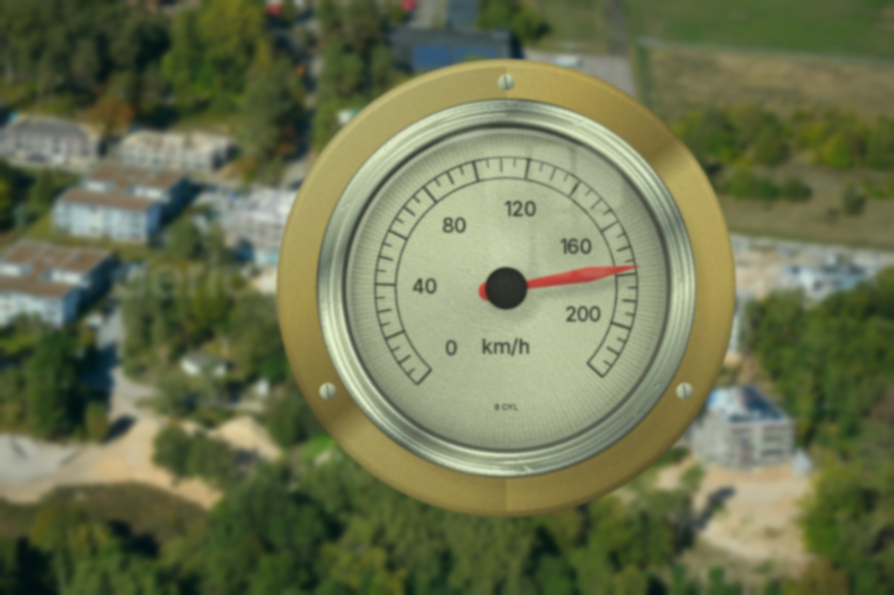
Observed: 177.5,km/h
